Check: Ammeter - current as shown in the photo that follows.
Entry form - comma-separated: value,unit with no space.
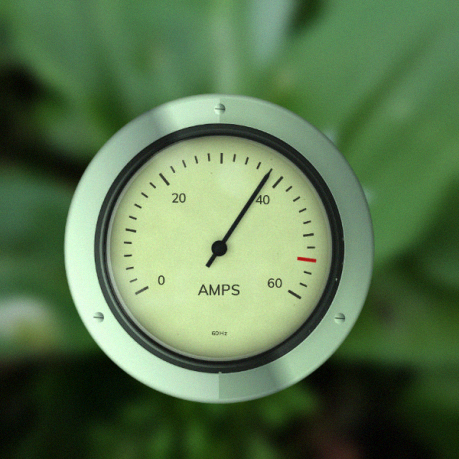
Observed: 38,A
